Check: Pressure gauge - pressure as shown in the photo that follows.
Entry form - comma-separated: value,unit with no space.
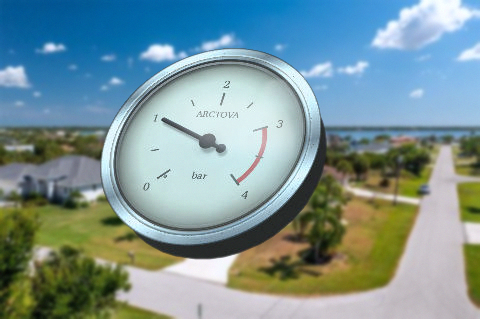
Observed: 1,bar
